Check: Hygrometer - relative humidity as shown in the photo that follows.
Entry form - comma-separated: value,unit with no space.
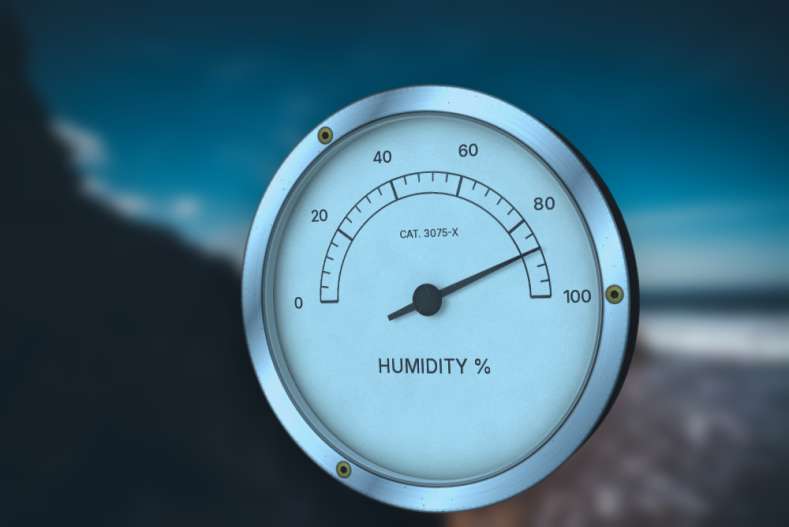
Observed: 88,%
